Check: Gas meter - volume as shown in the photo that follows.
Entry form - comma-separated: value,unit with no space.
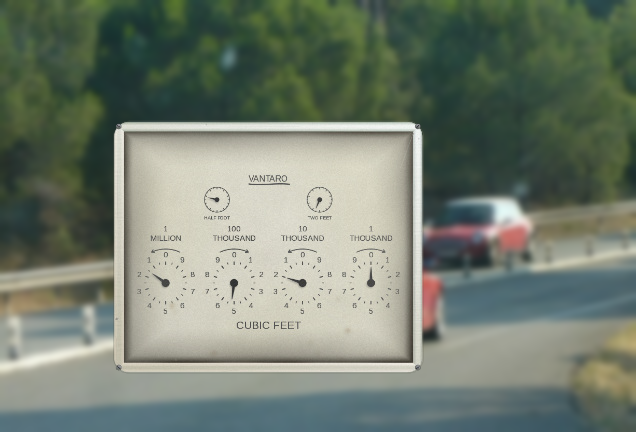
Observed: 152000,ft³
